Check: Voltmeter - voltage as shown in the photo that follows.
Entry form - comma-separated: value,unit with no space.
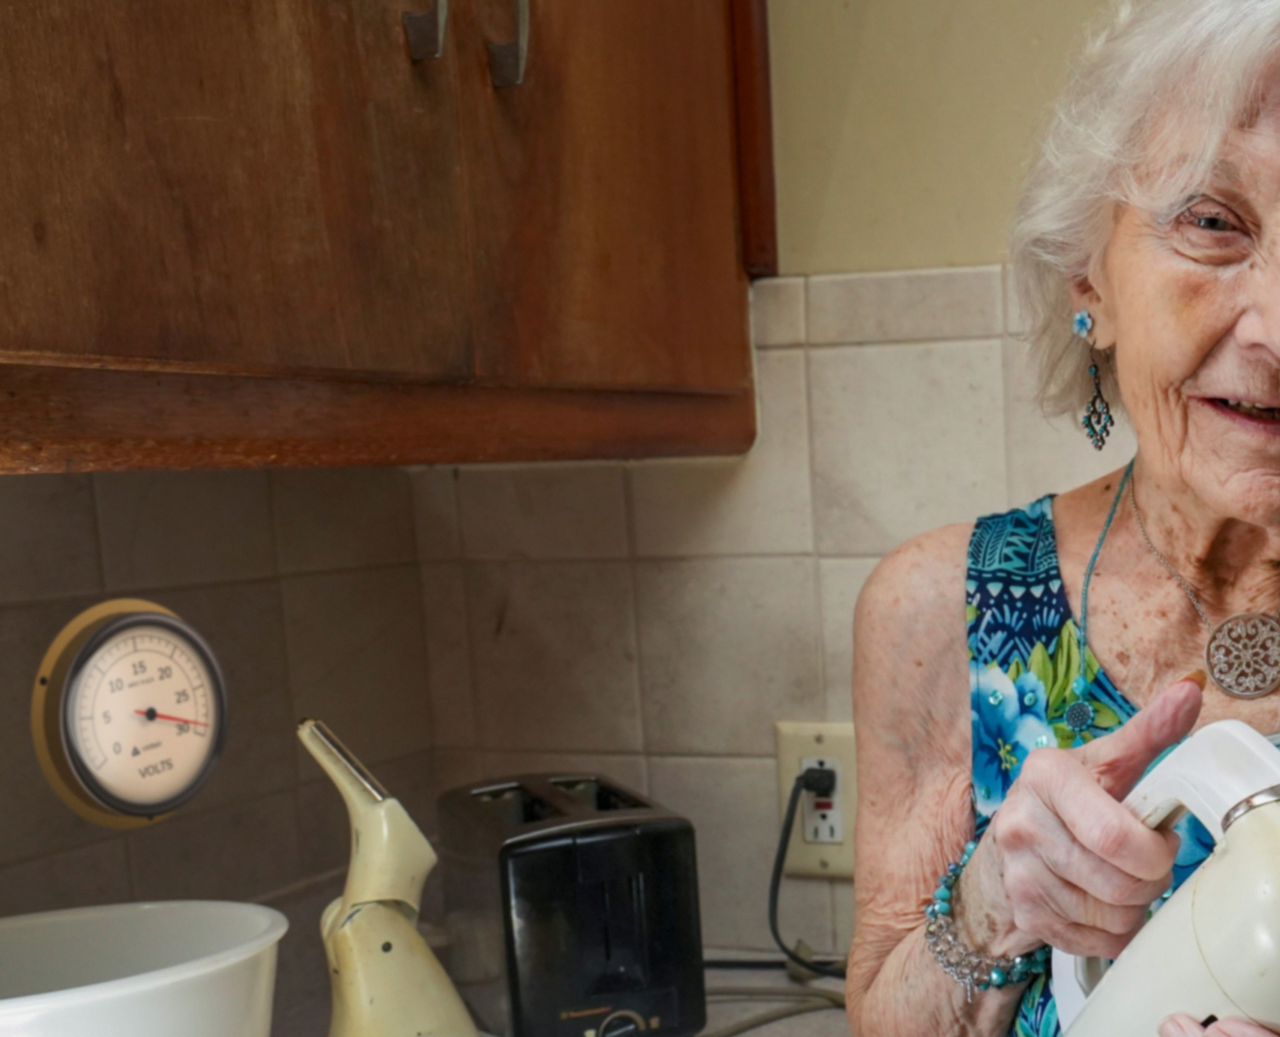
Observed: 29,V
